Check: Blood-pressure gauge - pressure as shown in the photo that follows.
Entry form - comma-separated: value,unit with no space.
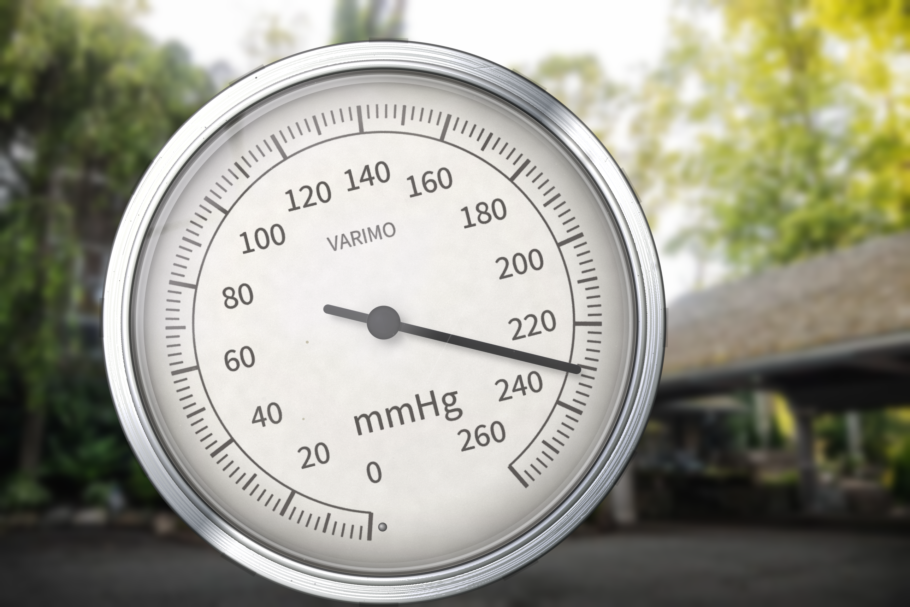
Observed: 231,mmHg
